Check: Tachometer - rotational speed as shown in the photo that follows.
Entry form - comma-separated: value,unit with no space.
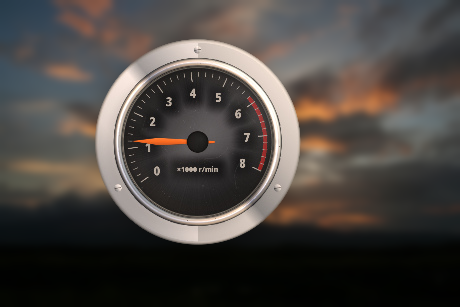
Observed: 1200,rpm
